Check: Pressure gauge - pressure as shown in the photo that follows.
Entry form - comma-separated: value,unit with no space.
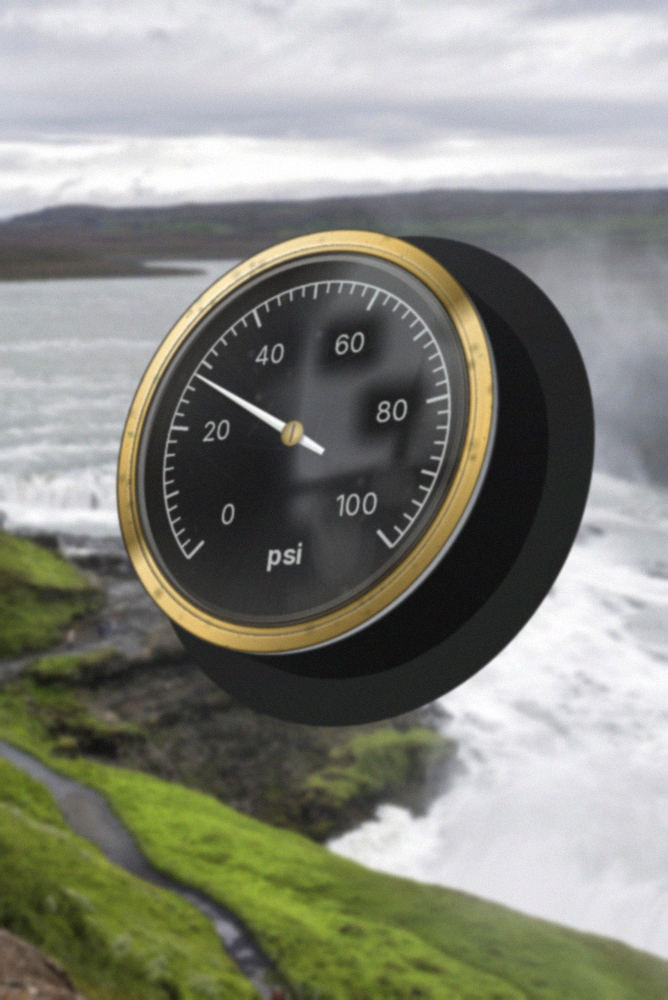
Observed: 28,psi
